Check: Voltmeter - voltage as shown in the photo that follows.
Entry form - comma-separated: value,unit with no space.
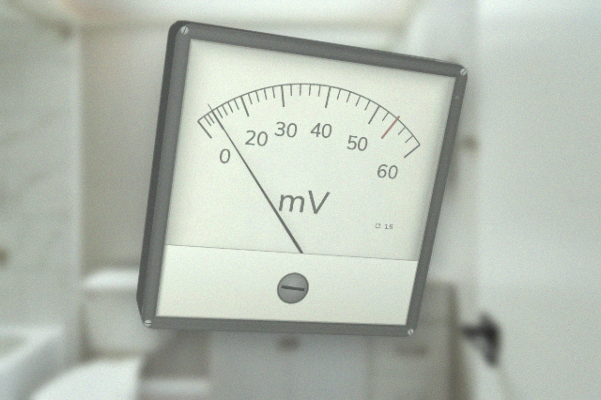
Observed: 10,mV
